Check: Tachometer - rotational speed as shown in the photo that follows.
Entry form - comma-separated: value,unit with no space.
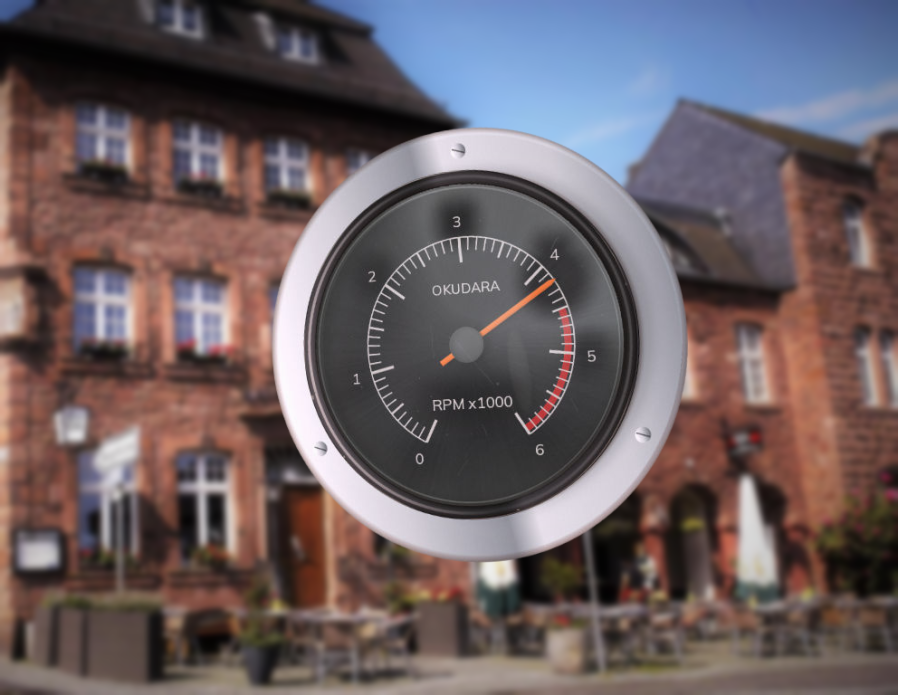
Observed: 4200,rpm
